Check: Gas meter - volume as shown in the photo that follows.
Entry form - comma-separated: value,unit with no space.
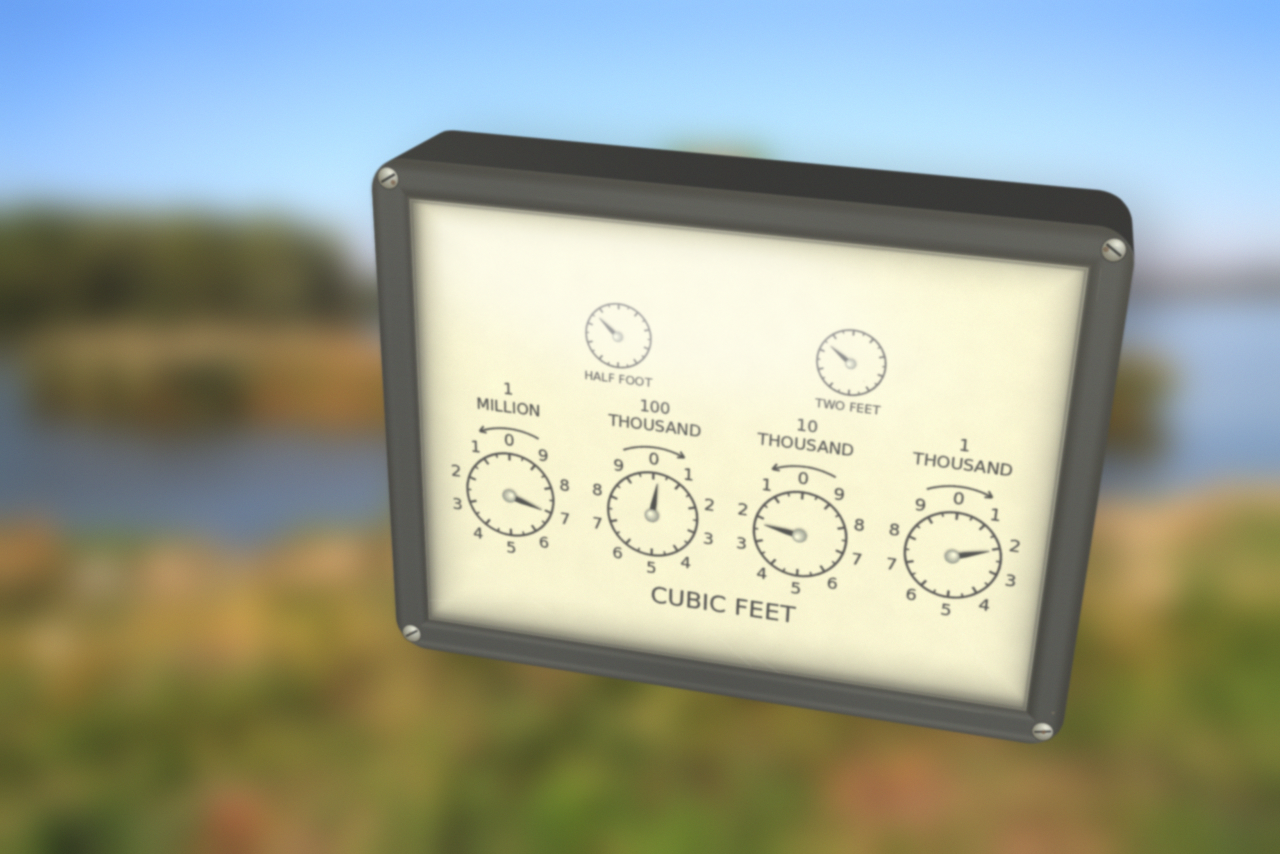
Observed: 702200,ft³
